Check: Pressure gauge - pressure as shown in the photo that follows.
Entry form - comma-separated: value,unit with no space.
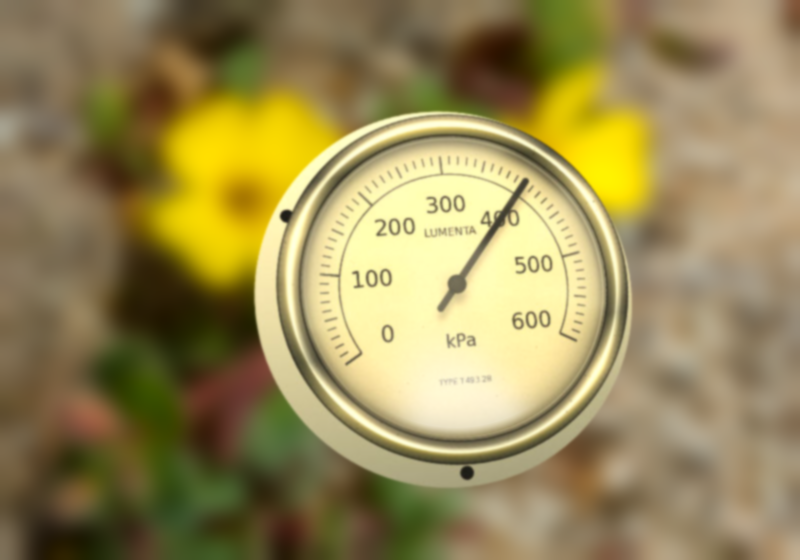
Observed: 400,kPa
